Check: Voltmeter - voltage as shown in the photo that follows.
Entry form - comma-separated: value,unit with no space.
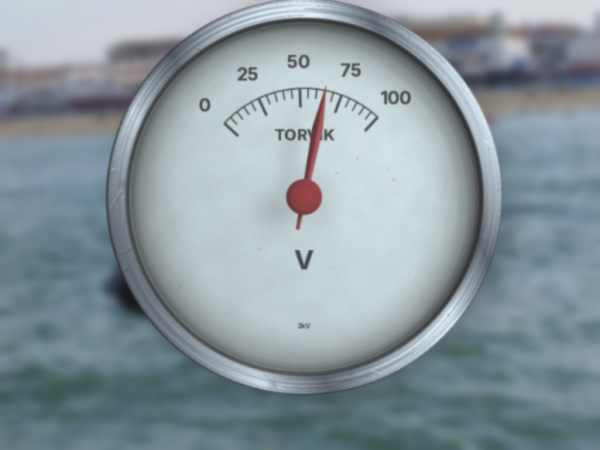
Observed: 65,V
